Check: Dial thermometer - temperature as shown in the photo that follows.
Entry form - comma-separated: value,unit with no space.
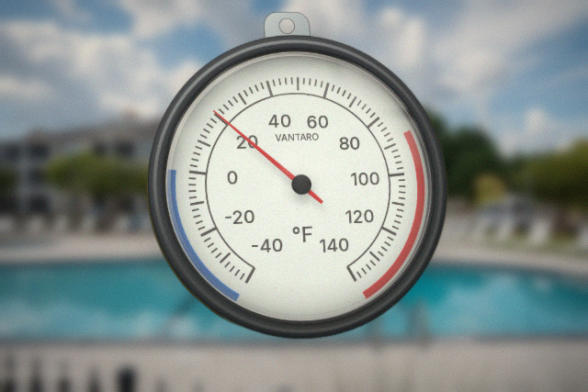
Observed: 20,°F
